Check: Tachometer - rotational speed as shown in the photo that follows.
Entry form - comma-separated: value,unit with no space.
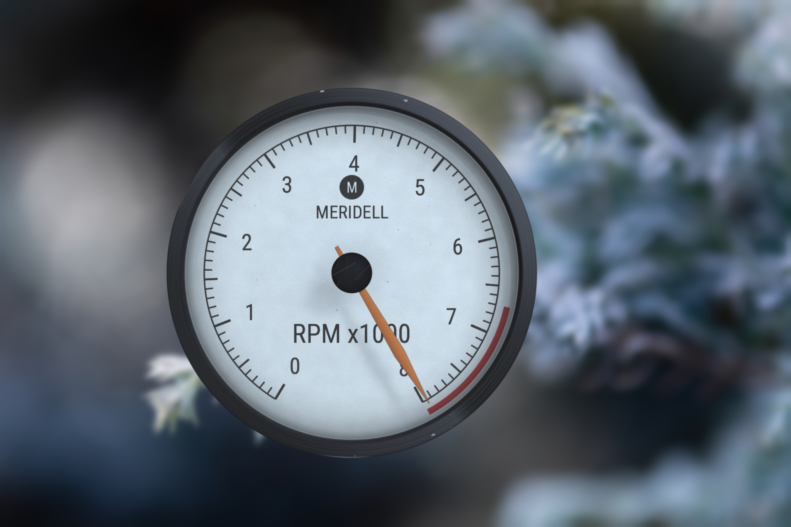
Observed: 7950,rpm
